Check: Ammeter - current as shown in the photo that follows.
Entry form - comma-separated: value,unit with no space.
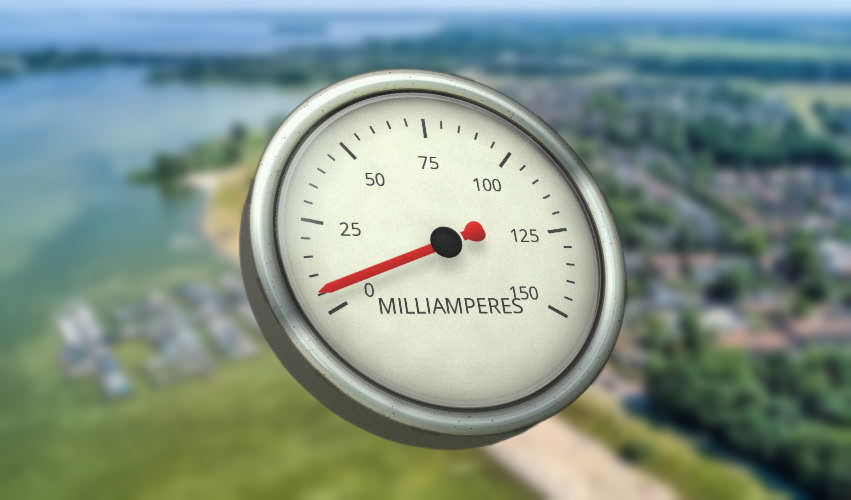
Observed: 5,mA
